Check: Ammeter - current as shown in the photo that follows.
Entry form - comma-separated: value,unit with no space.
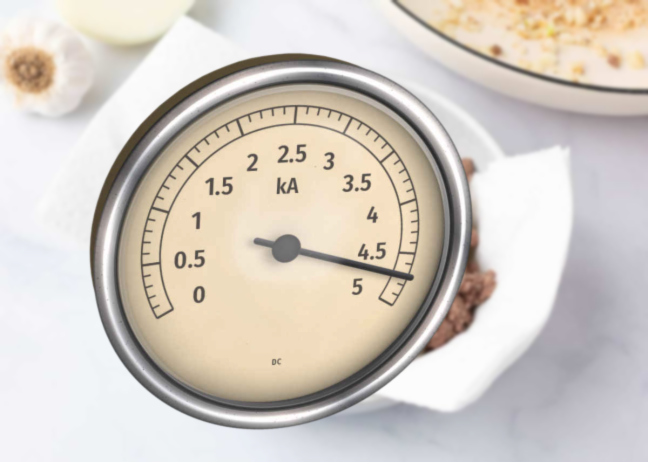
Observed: 4.7,kA
